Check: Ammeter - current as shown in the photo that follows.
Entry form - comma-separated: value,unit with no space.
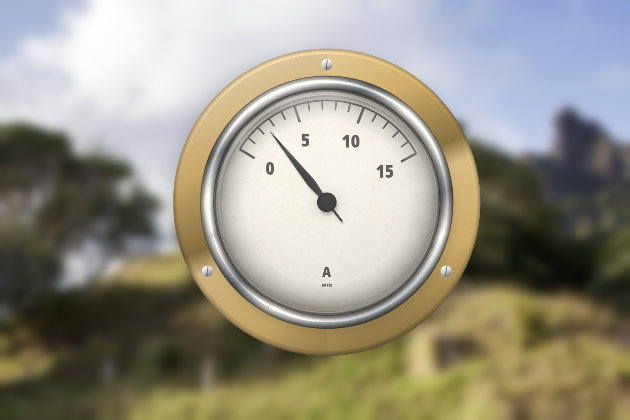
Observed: 2.5,A
